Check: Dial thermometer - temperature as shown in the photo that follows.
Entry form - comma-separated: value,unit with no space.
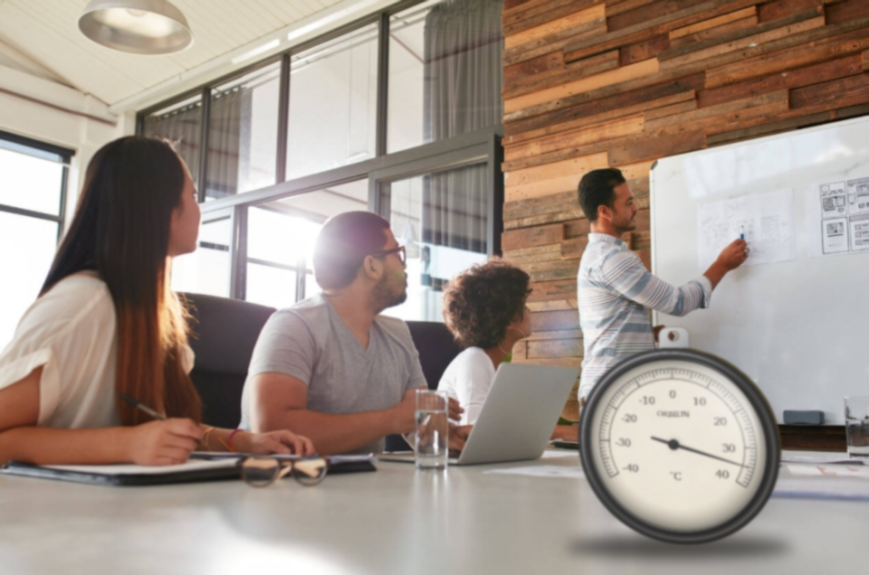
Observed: 35,°C
